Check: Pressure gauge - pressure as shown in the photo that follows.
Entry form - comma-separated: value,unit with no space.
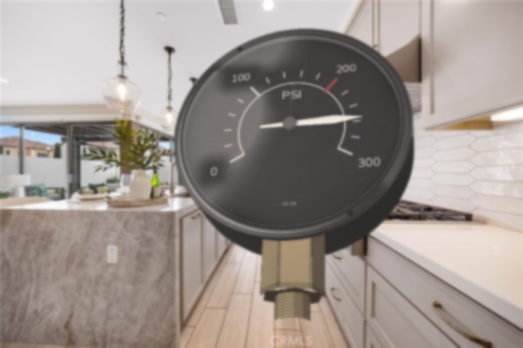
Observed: 260,psi
